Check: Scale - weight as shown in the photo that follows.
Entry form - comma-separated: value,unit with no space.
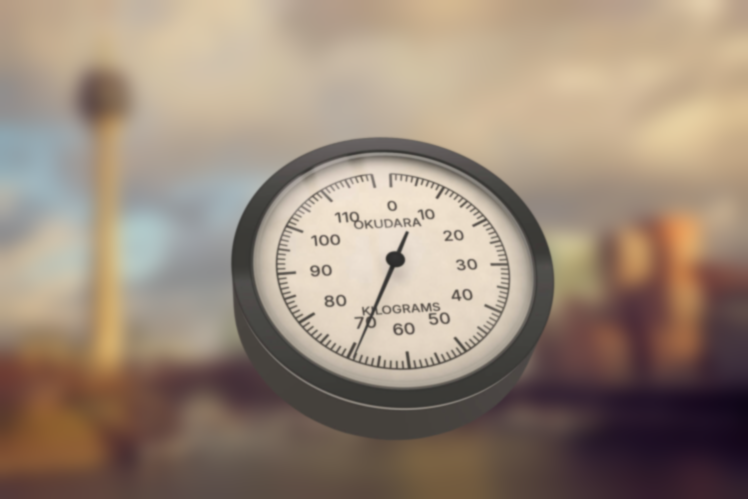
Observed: 69,kg
